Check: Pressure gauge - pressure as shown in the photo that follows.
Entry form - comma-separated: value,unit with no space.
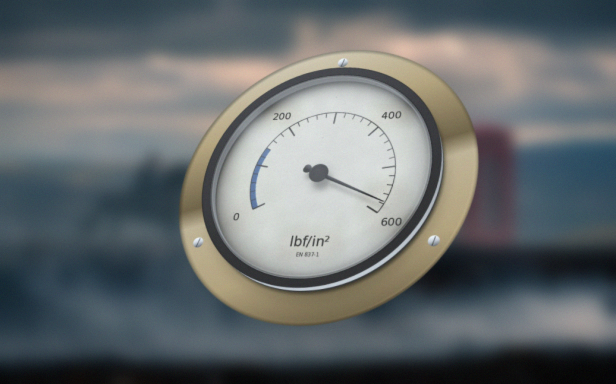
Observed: 580,psi
